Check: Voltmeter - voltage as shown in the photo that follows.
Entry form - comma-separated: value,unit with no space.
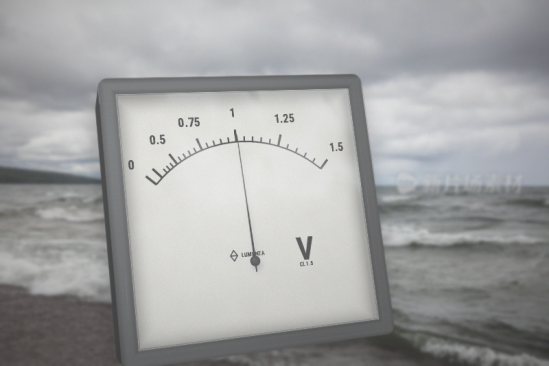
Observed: 1,V
